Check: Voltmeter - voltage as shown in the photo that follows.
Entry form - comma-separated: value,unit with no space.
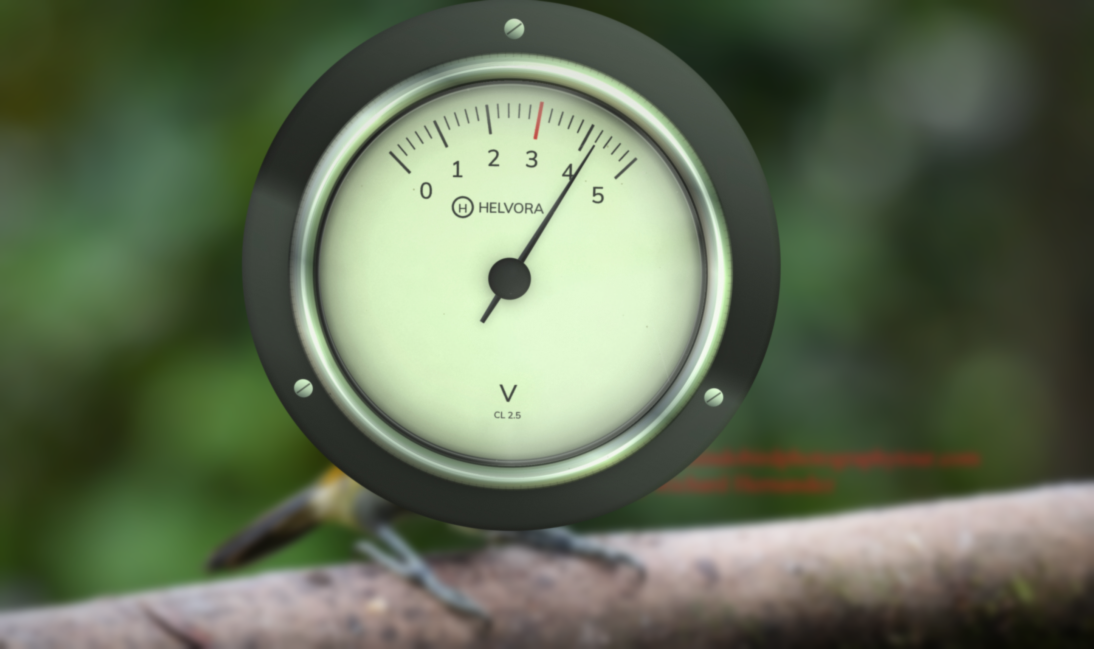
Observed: 4.2,V
